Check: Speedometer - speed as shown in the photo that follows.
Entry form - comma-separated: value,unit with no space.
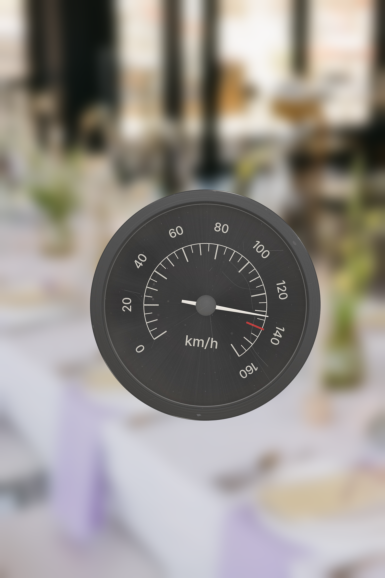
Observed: 132.5,km/h
